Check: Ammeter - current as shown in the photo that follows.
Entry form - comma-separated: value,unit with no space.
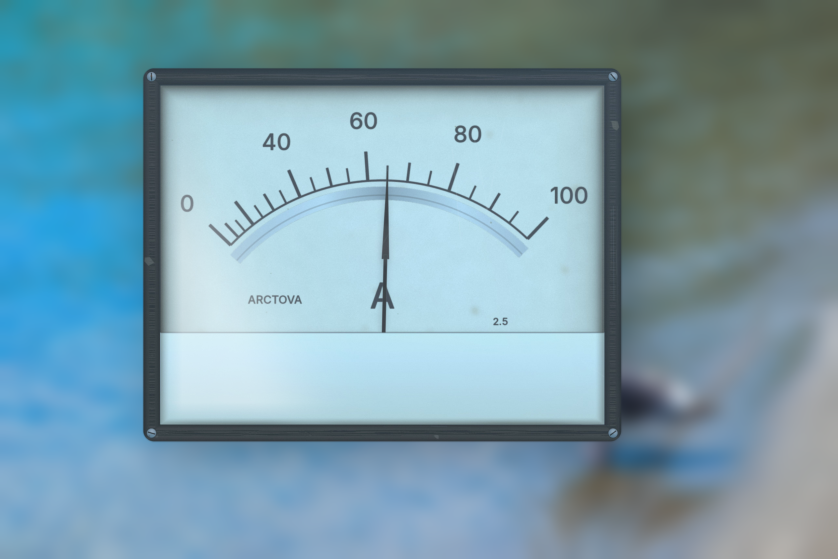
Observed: 65,A
